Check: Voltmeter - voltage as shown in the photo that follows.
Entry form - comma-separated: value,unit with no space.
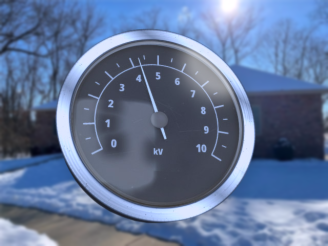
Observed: 4.25,kV
